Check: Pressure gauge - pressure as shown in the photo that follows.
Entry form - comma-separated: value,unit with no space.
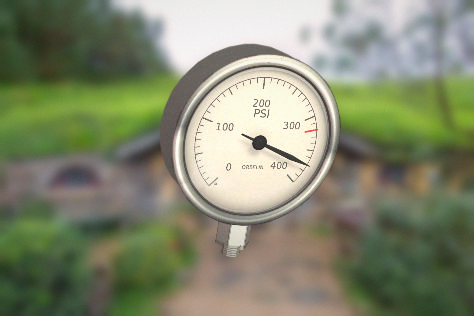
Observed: 370,psi
